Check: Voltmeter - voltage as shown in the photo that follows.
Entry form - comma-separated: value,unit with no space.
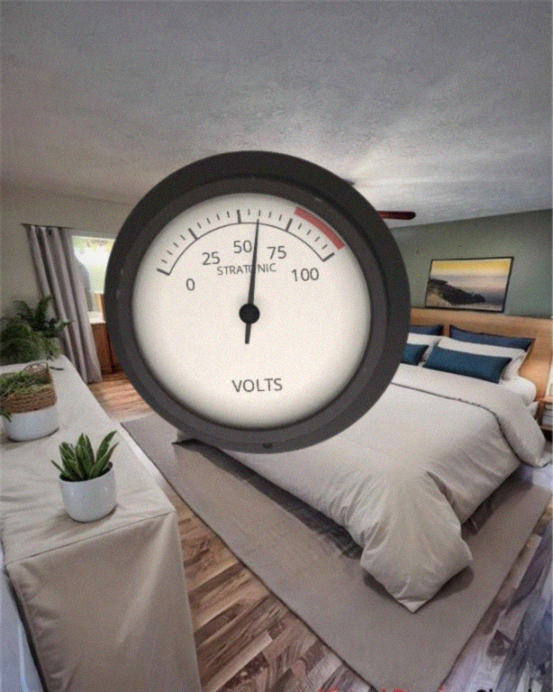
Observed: 60,V
